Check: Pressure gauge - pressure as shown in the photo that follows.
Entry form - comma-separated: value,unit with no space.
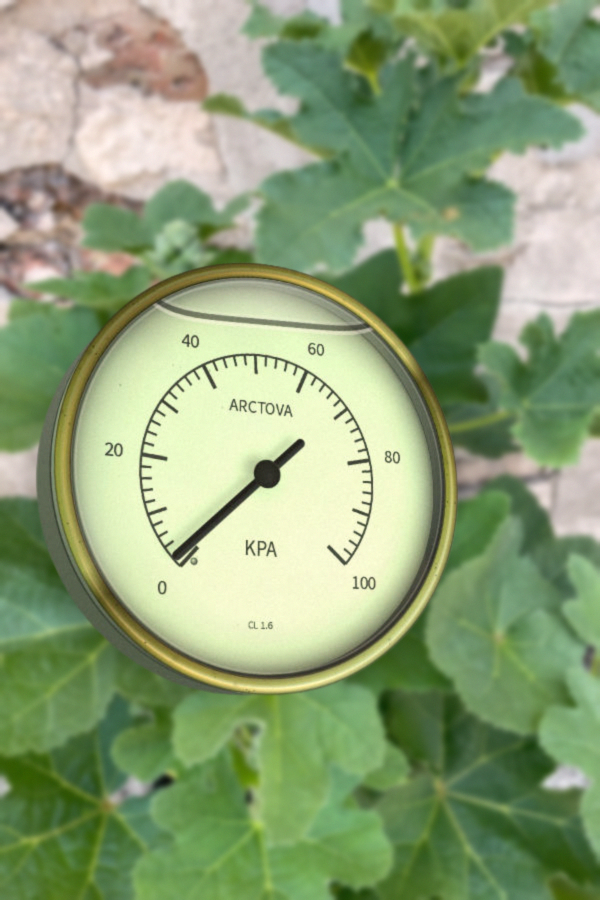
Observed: 2,kPa
